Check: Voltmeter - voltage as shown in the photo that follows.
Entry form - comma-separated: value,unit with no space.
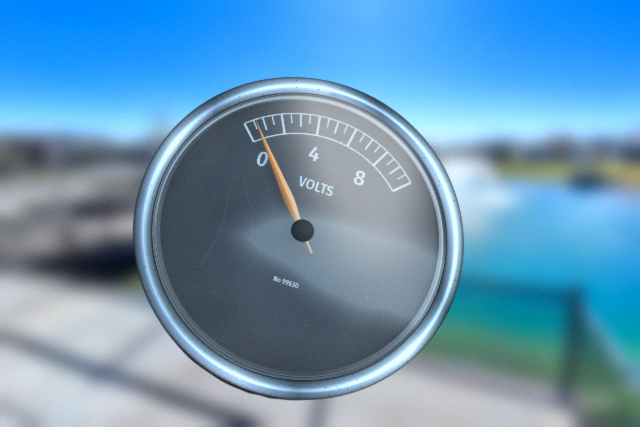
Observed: 0.5,V
